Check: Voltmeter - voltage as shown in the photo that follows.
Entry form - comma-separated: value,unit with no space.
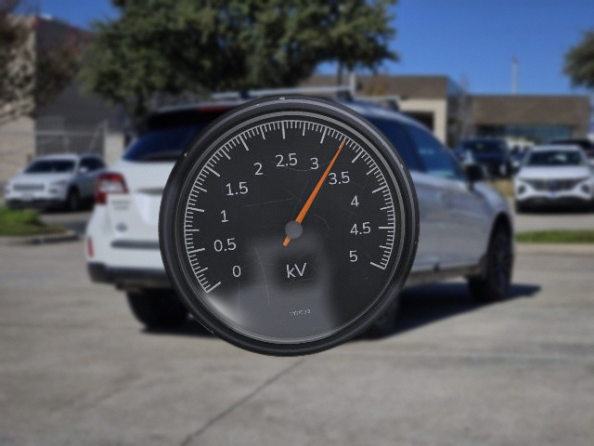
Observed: 3.25,kV
